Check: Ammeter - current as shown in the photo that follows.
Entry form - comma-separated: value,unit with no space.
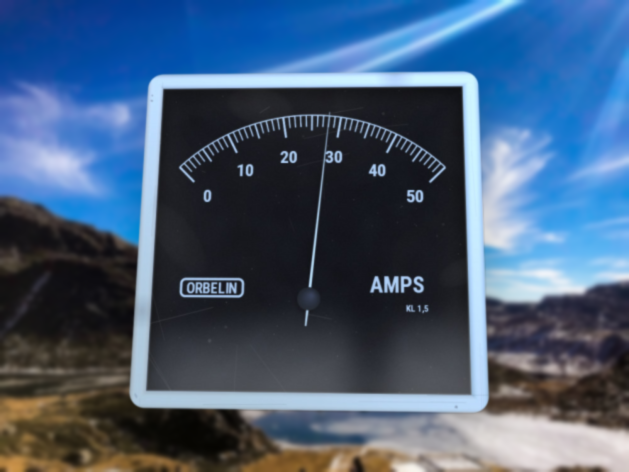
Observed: 28,A
